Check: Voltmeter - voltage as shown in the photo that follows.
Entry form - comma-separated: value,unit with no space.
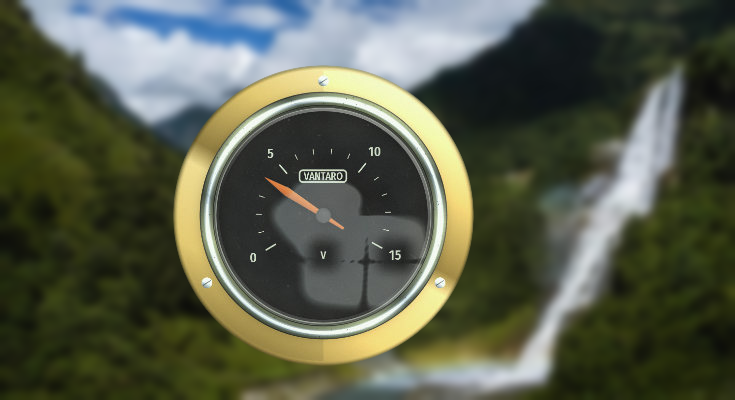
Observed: 4,V
